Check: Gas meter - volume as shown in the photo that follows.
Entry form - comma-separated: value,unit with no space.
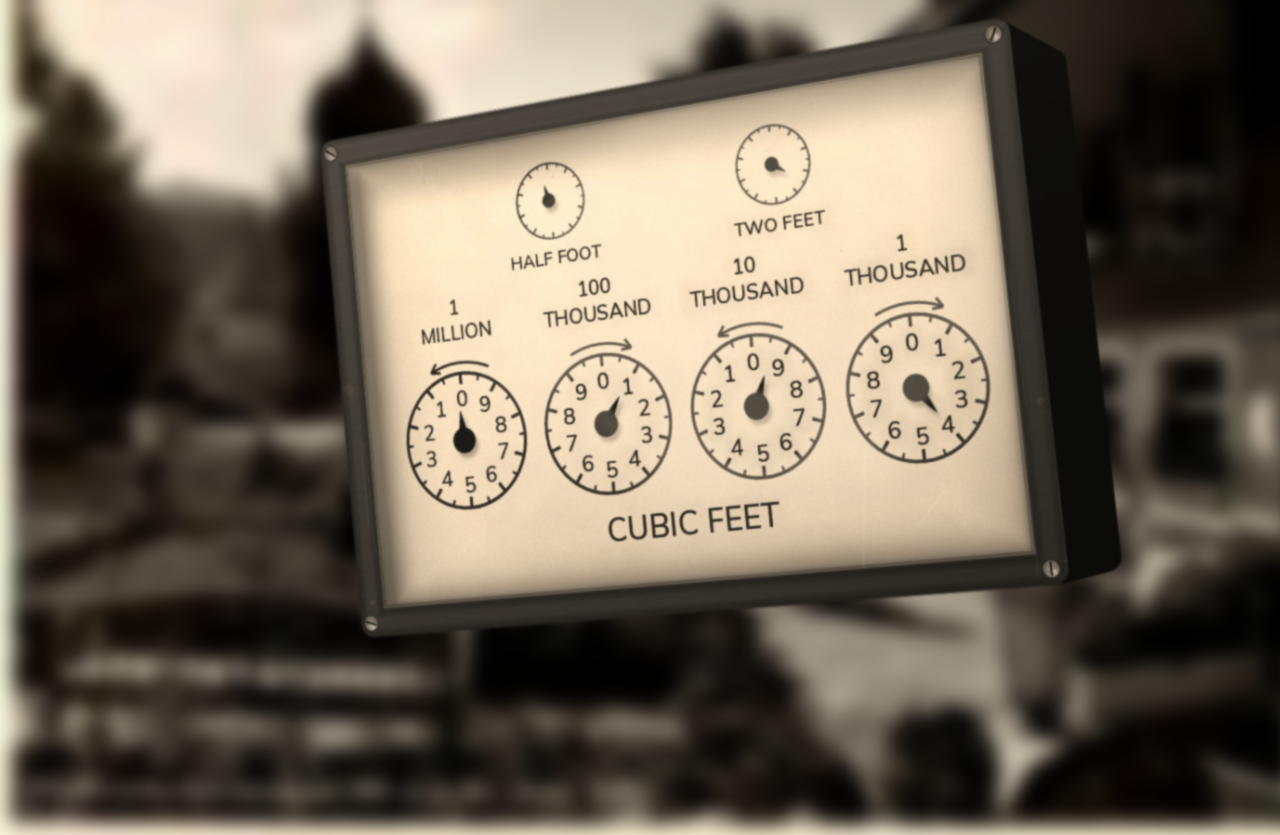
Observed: 9400,ft³
